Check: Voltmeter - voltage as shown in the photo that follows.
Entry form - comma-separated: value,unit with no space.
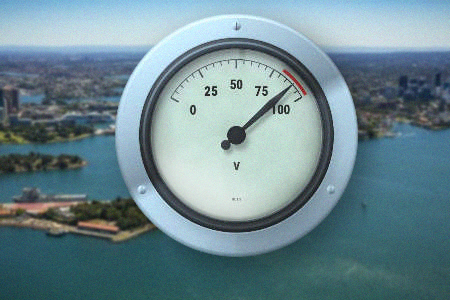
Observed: 90,V
